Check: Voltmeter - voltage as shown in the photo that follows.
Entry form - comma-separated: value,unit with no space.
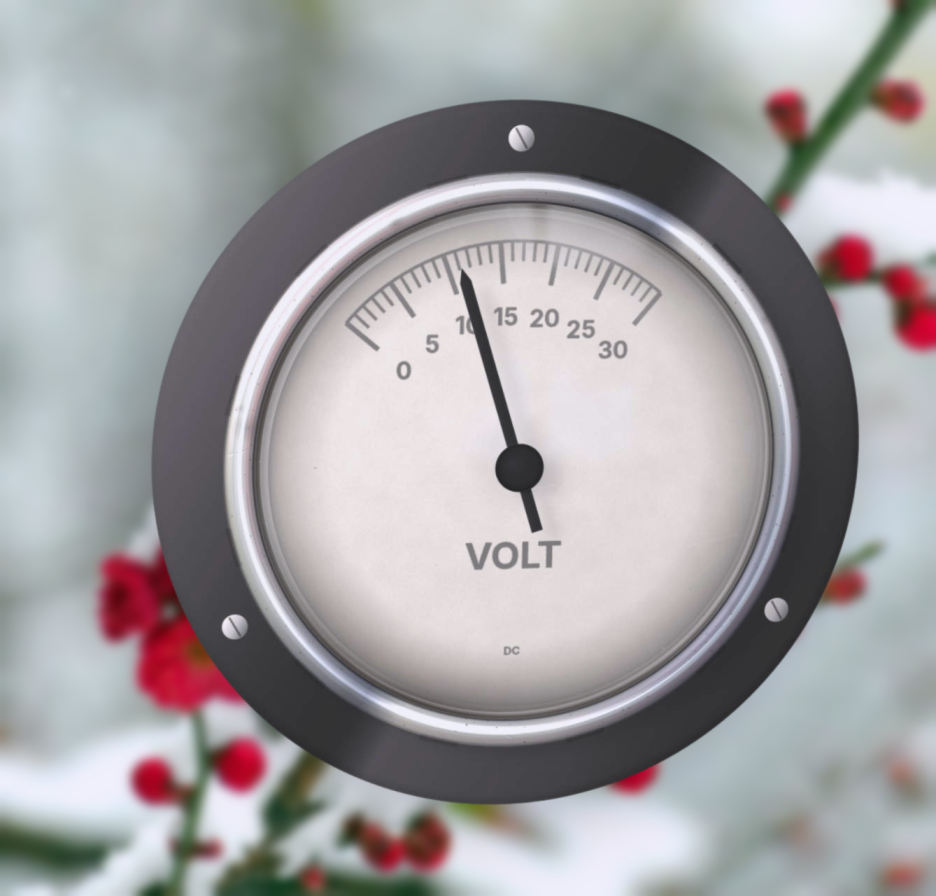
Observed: 11,V
